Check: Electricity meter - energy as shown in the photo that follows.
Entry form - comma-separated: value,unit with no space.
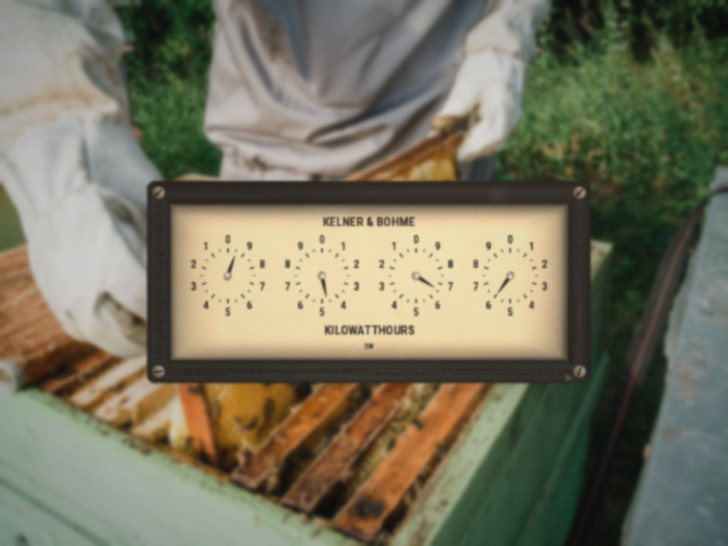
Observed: 9466,kWh
